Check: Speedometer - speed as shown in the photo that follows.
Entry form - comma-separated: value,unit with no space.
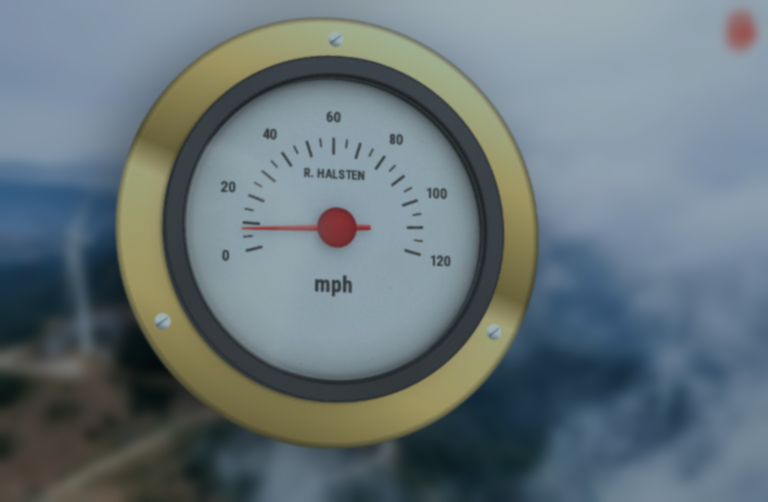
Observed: 7.5,mph
